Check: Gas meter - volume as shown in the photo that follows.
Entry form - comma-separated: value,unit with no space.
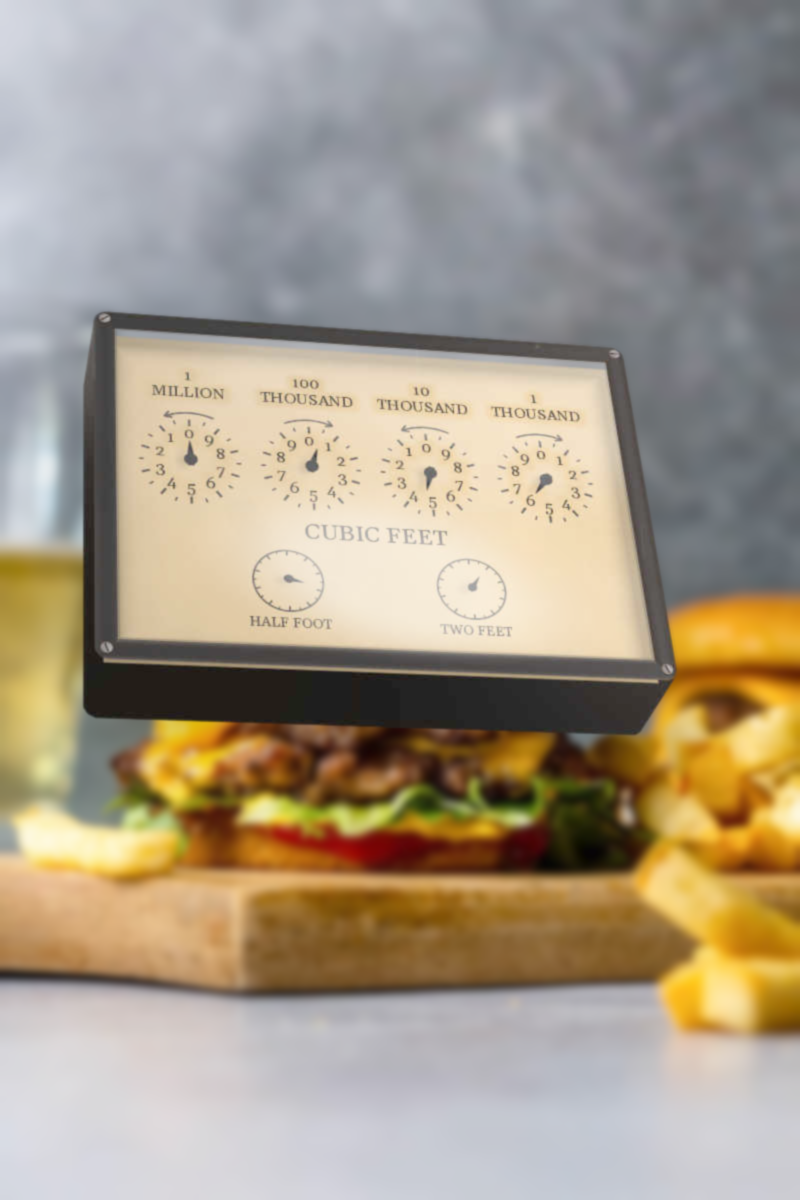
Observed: 4600,ft³
